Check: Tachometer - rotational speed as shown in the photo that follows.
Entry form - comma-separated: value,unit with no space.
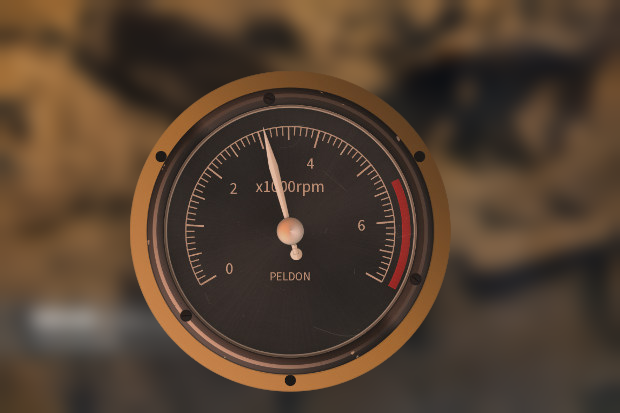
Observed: 3100,rpm
